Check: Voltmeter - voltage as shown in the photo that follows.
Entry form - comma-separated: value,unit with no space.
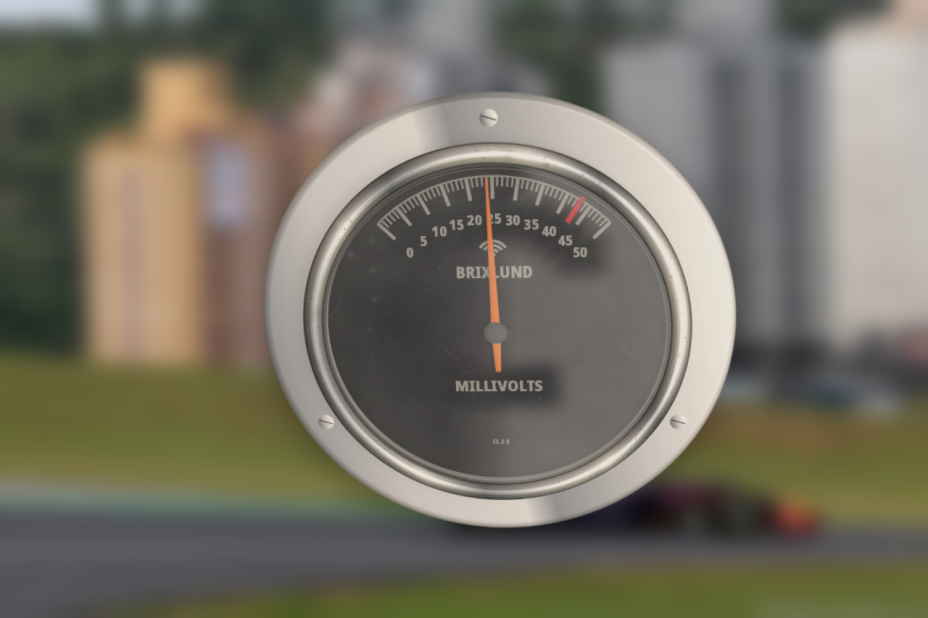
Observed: 24,mV
